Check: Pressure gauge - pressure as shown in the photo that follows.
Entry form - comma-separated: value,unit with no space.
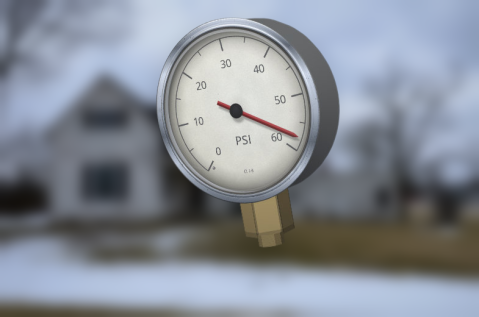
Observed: 57.5,psi
